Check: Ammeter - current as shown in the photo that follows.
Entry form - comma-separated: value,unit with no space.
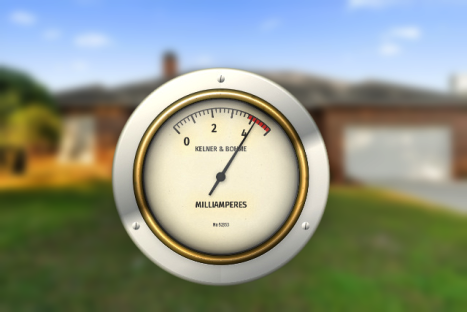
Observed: 4.2,mA
